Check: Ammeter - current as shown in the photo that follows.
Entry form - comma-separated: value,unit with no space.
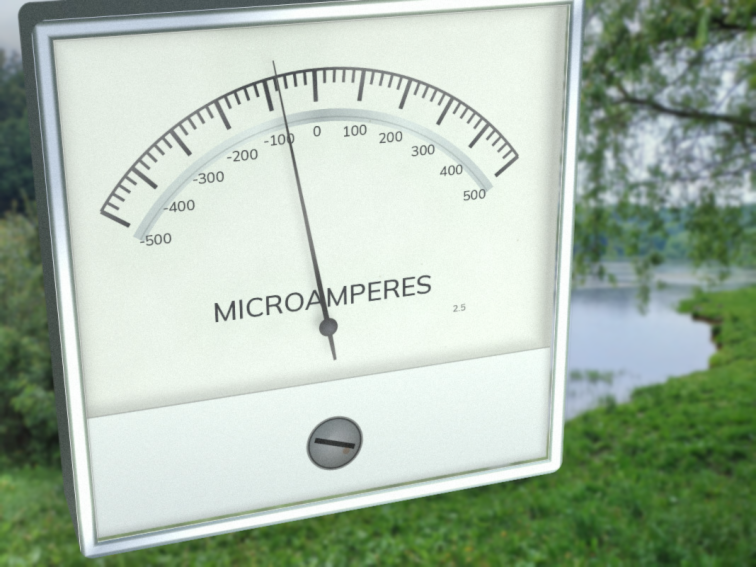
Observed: -80,µA
